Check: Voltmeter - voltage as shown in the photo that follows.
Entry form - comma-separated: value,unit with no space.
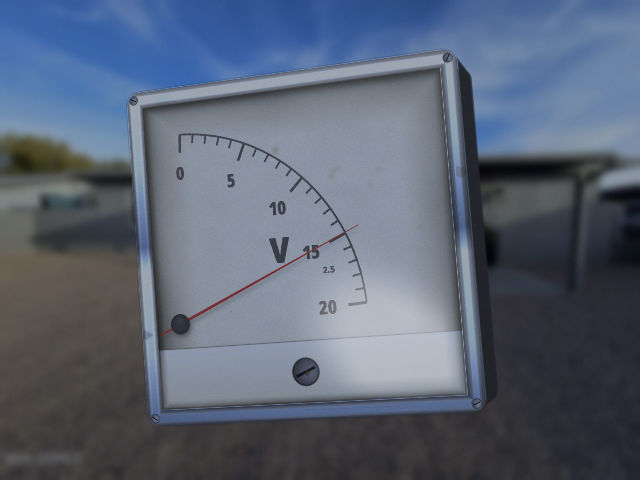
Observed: 15,V
